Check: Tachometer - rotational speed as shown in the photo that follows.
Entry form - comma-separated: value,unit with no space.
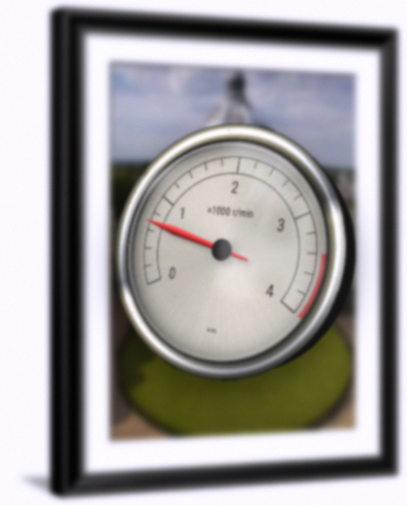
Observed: 700,rpm
